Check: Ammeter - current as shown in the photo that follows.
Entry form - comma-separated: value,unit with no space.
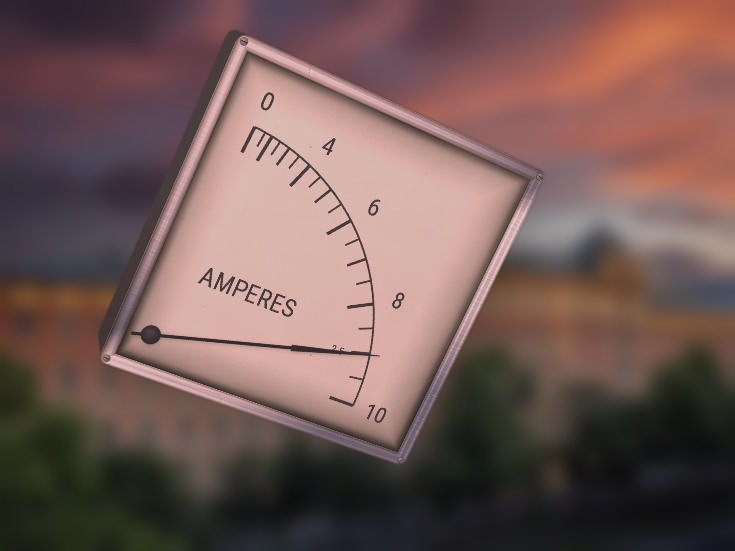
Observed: 9,A
